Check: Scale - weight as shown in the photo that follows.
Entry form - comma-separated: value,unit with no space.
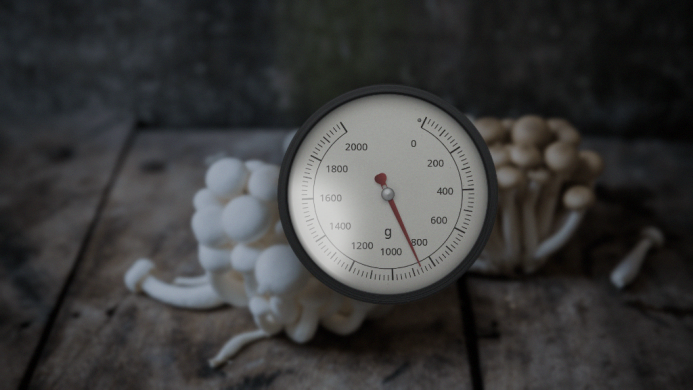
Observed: 860,g
